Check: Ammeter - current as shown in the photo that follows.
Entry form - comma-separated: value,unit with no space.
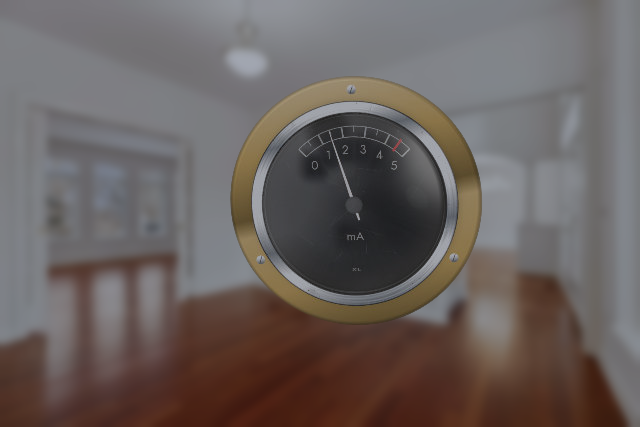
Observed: 1.5,mA
